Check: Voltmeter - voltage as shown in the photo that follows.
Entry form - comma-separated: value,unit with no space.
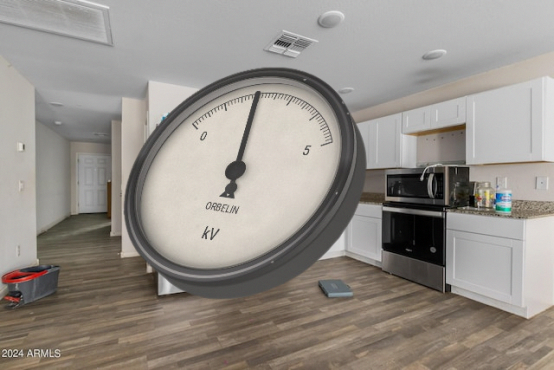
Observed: 2,kV
